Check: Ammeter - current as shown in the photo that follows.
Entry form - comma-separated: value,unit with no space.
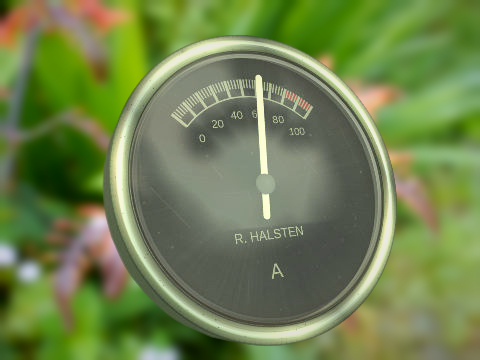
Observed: 60,A
